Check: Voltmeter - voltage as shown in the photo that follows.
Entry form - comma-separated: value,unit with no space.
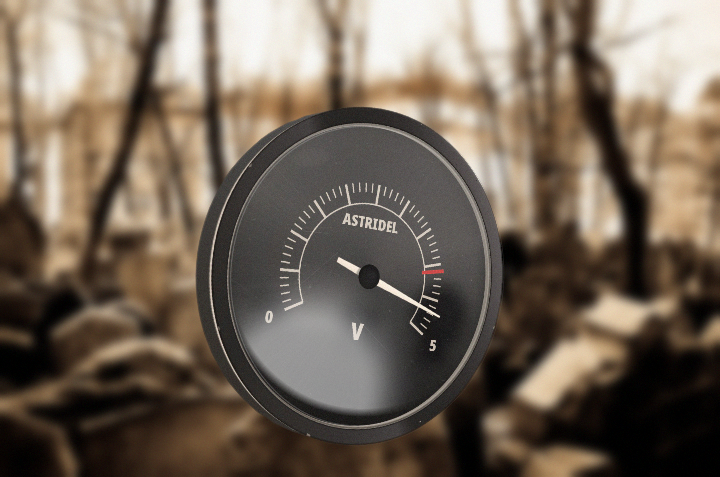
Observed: 4.7,V
